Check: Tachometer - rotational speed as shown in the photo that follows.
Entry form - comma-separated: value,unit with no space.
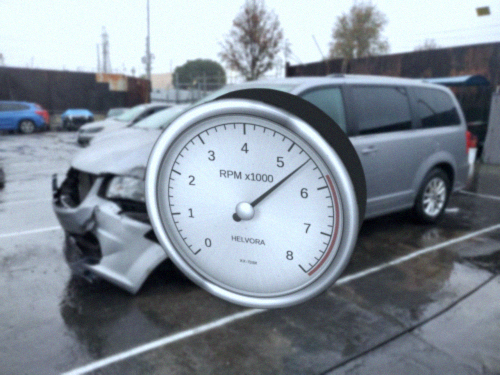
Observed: 5400,rpm
